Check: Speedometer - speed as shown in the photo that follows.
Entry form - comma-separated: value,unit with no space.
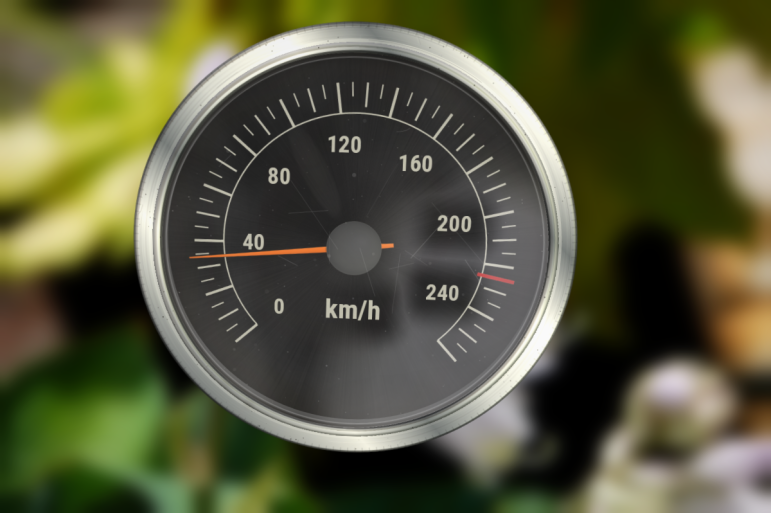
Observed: 35,km/h
